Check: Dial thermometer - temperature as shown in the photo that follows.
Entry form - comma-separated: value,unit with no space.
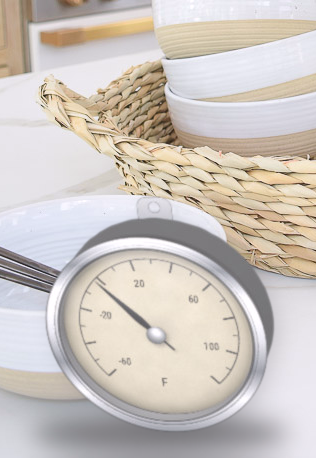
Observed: 0,°F
